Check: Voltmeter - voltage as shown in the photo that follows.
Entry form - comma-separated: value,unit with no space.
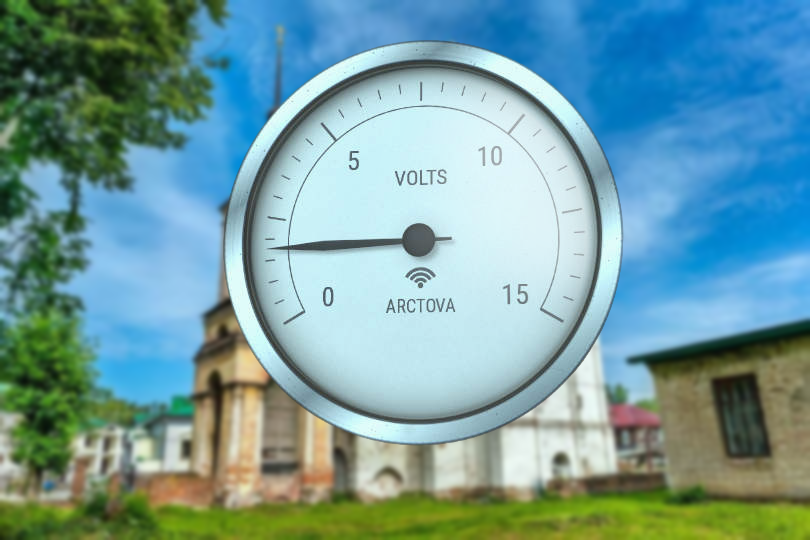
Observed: 1.75,V
